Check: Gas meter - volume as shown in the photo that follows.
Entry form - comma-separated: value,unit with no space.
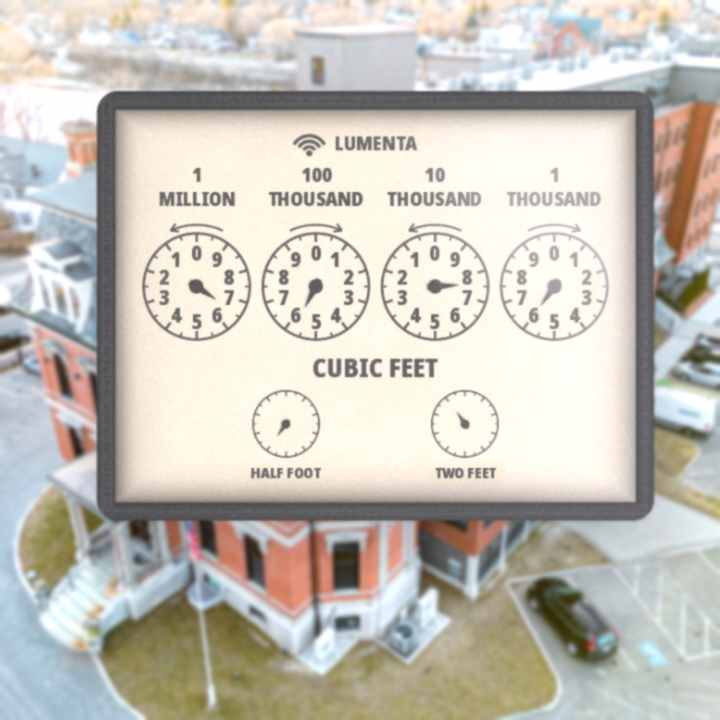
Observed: 657600,ft³
